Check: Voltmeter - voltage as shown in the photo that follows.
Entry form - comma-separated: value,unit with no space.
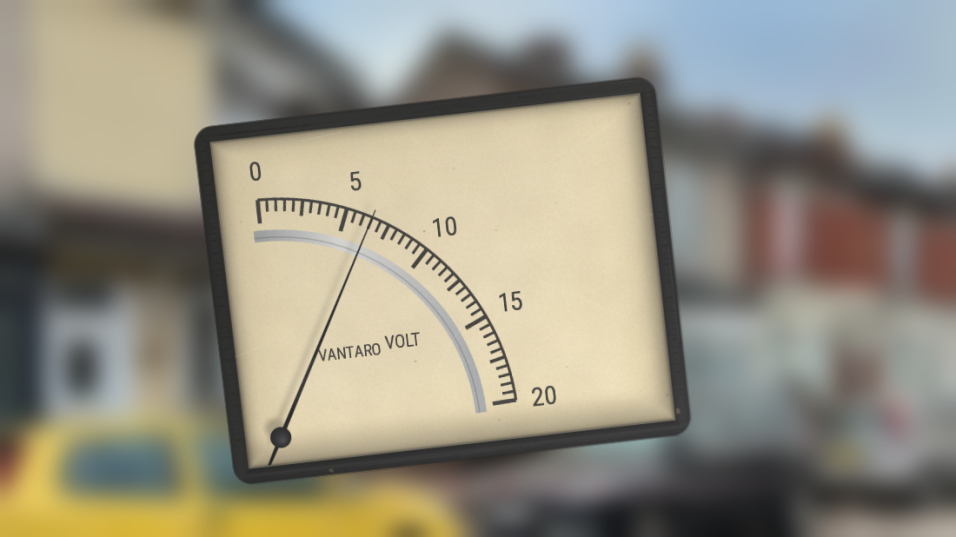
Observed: 6.5,V
